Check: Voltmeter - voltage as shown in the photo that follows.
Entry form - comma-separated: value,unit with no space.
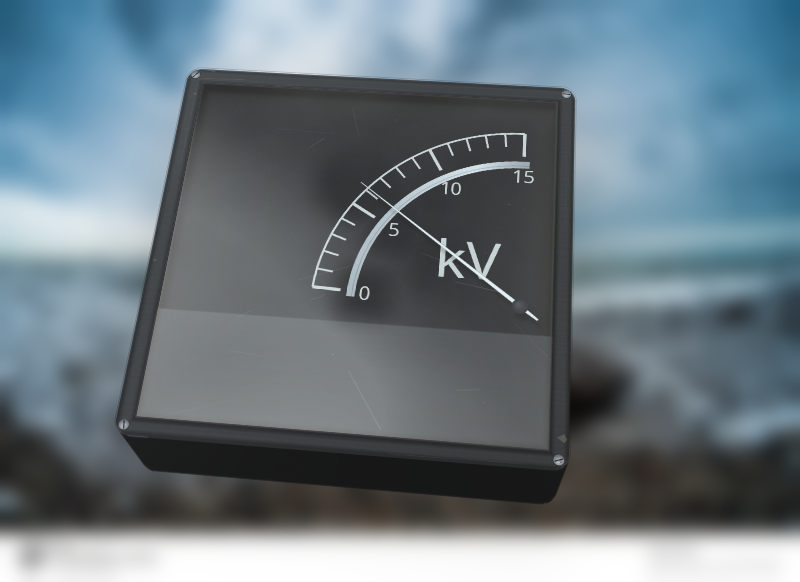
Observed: 6,kV
